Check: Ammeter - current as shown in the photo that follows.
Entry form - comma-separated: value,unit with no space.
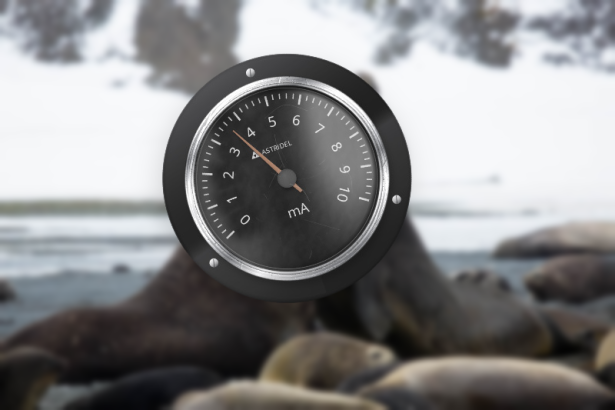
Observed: 3.6,mA
